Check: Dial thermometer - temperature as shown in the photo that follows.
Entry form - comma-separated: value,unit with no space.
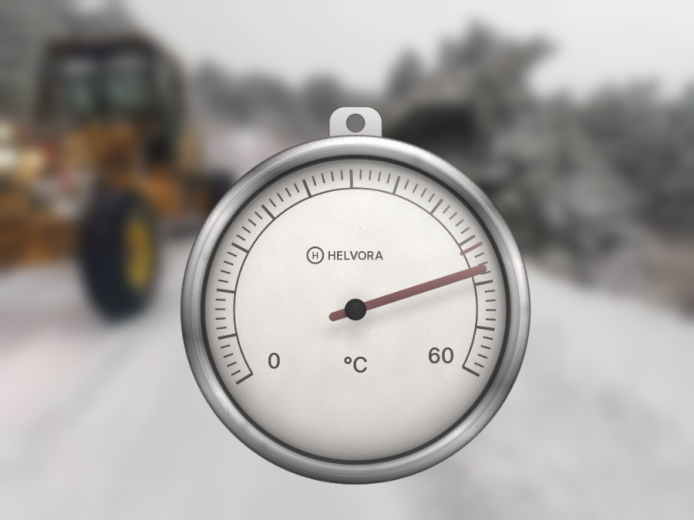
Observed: 48.5,°C
